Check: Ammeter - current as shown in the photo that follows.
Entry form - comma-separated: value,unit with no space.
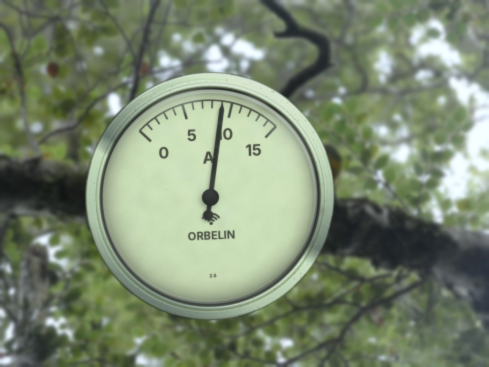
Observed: 9,A
